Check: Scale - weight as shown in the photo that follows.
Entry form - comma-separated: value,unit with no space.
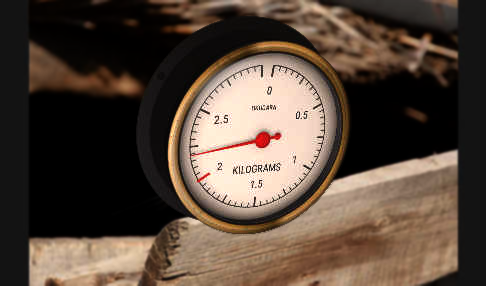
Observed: 2.2,kg
